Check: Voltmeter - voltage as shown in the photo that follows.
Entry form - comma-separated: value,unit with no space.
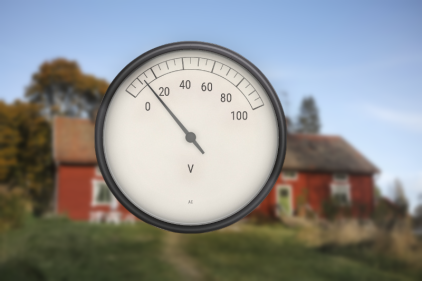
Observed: 12.5,V
